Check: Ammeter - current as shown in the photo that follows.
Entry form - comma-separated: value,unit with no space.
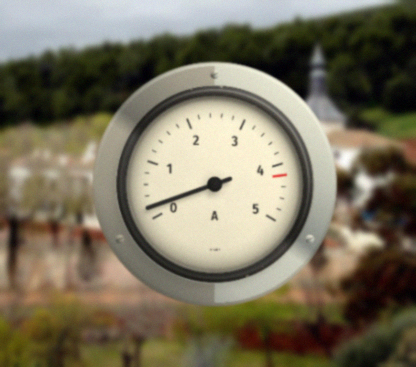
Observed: 0.2,A
